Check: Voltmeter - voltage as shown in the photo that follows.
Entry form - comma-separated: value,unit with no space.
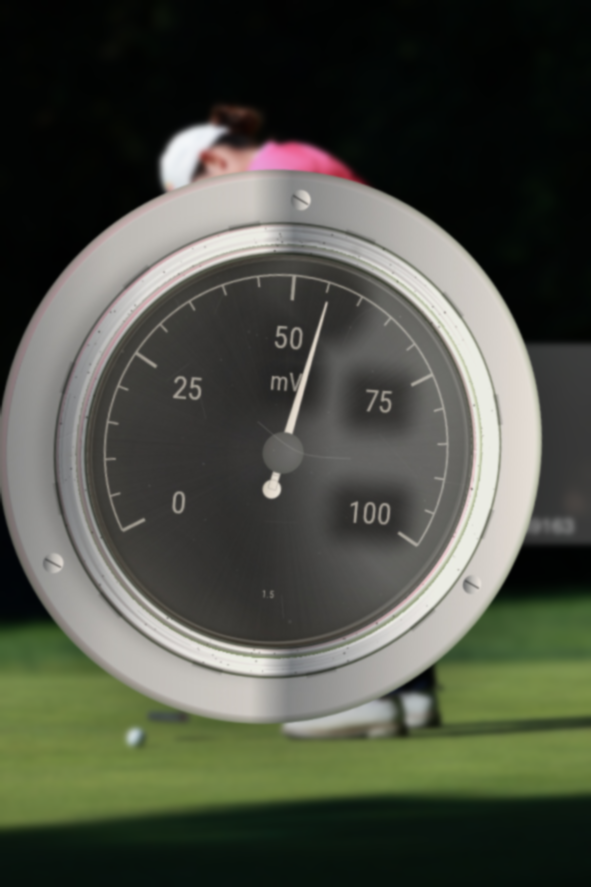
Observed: 55,mV
